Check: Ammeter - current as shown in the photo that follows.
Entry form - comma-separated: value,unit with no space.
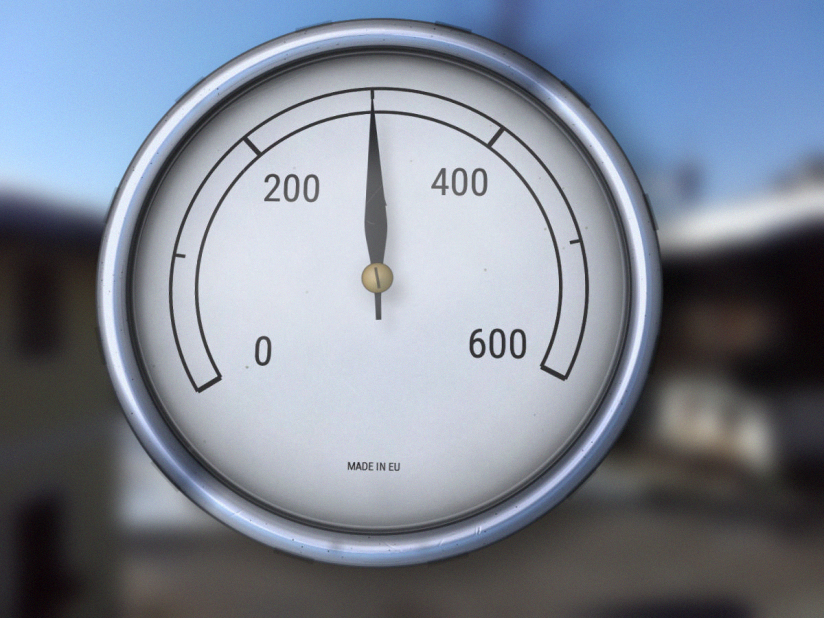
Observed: 300,A
